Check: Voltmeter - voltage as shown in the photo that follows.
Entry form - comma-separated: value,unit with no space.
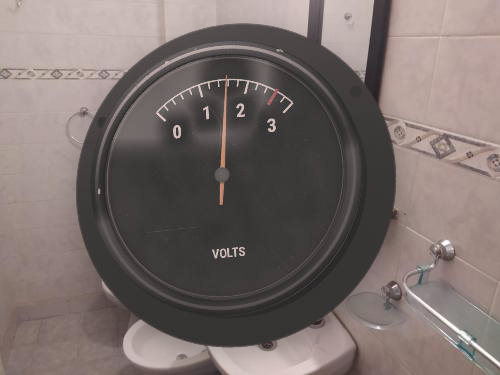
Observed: 1.6,V
